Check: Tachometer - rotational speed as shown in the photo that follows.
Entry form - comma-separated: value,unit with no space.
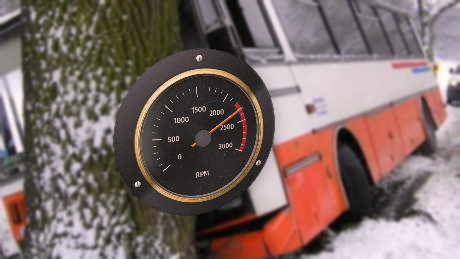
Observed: 2300,rpm
